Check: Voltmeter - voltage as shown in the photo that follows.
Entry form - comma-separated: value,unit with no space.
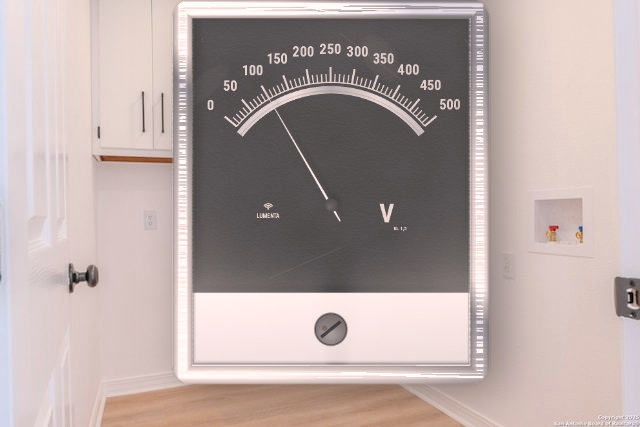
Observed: 100,V
